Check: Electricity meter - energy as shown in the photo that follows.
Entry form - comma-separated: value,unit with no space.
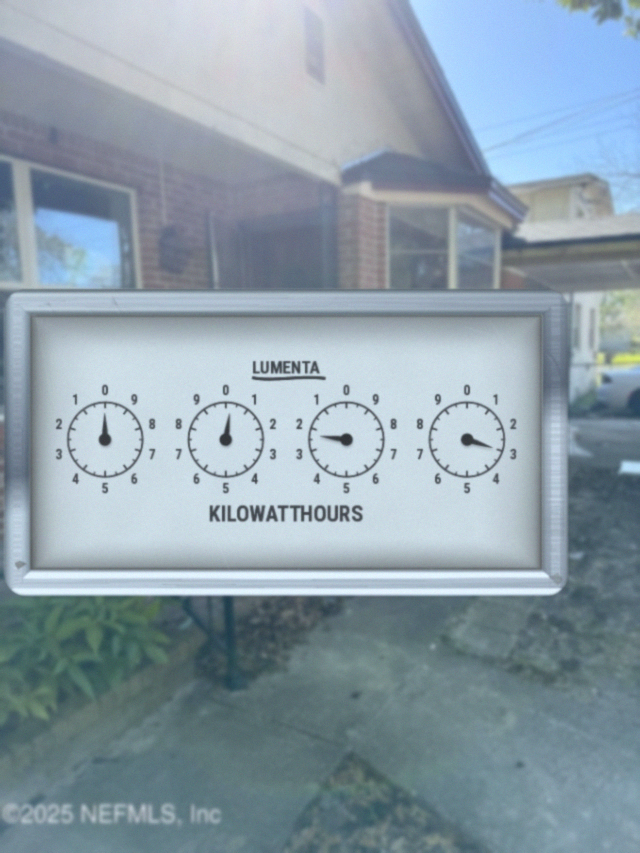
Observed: 23,kWh
